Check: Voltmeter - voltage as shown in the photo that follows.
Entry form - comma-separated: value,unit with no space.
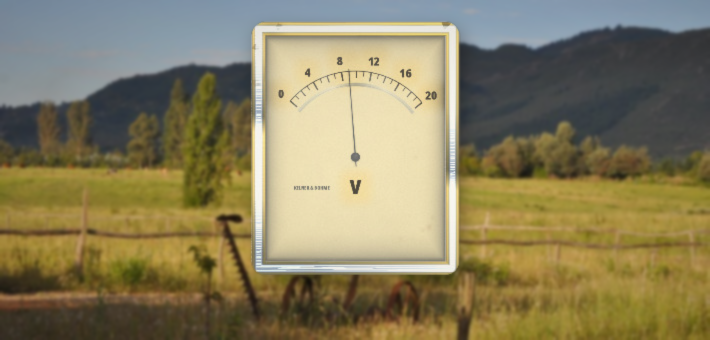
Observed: 9,V
